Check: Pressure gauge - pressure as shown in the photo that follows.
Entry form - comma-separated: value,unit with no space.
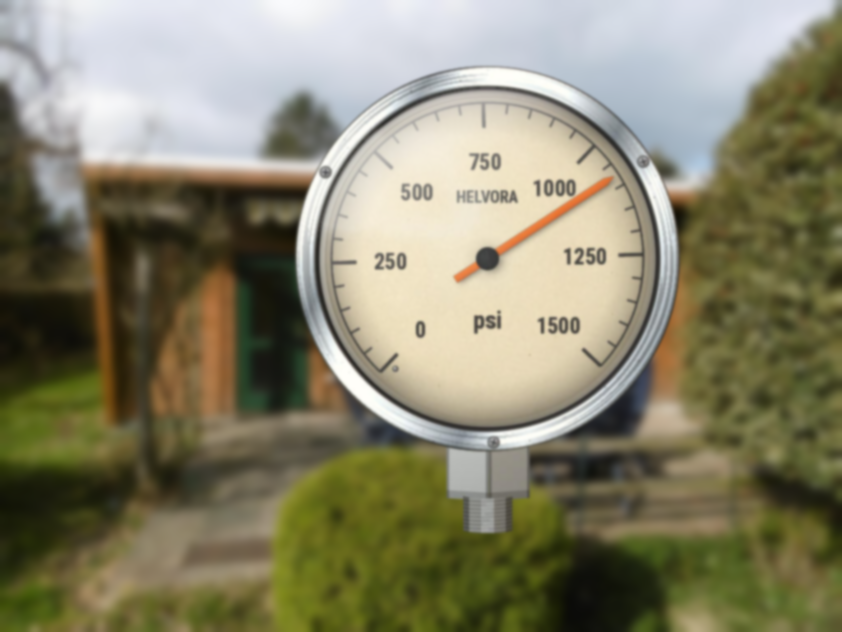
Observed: 1075,psi
